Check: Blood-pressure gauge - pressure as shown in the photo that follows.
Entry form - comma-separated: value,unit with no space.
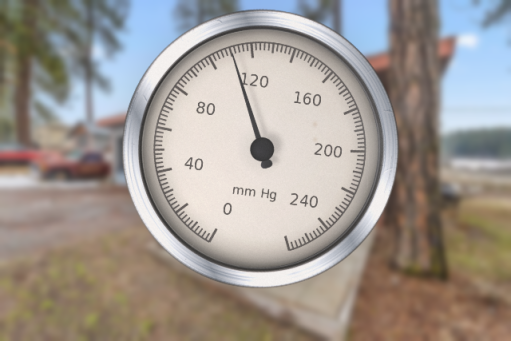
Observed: 110,mmHg
